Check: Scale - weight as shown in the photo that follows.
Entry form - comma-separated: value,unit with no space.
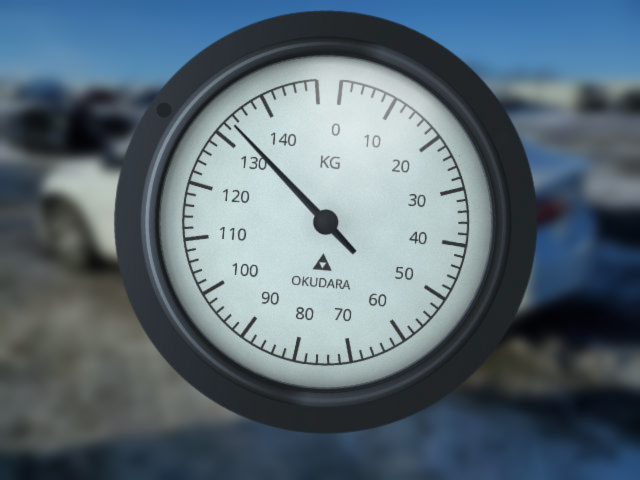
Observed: 133,kg
